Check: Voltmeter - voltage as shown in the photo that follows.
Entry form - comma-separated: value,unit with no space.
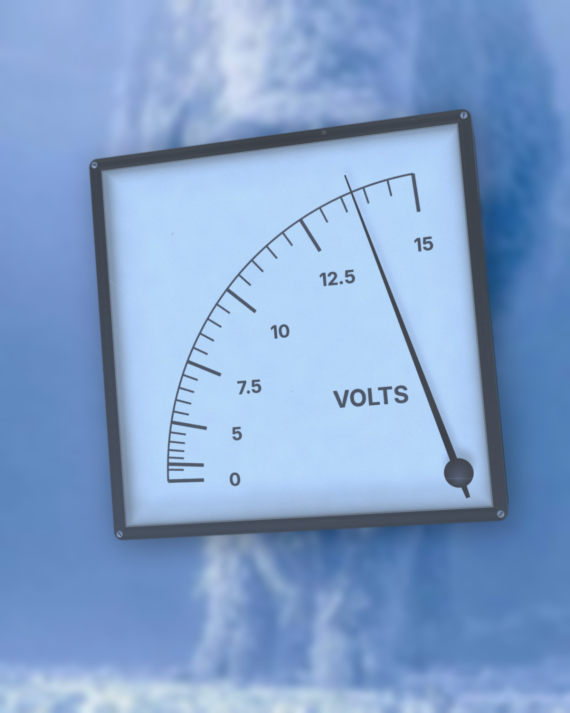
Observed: 13.75,V
